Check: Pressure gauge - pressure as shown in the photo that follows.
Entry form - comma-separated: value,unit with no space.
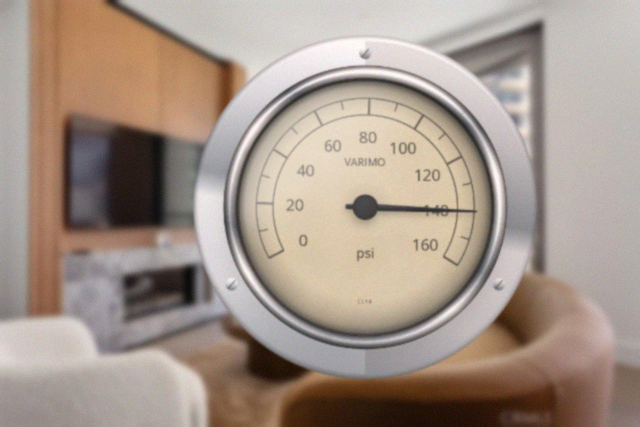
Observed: 140,psi
